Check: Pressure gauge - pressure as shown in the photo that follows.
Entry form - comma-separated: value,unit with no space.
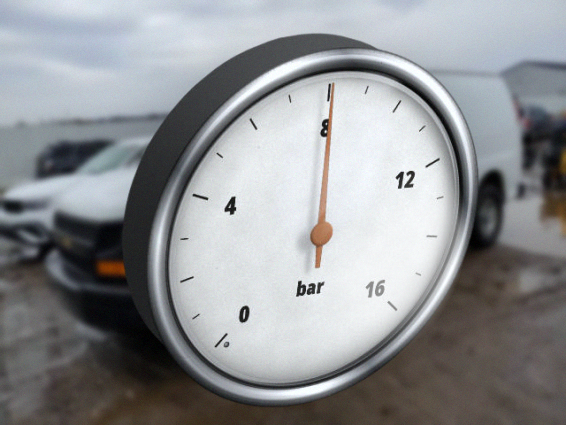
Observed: 8,bar
